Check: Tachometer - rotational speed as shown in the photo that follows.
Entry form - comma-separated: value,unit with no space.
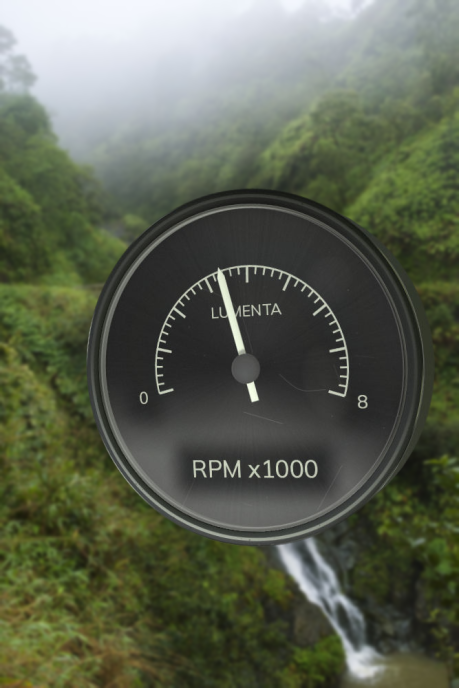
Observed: 3400,rpm
